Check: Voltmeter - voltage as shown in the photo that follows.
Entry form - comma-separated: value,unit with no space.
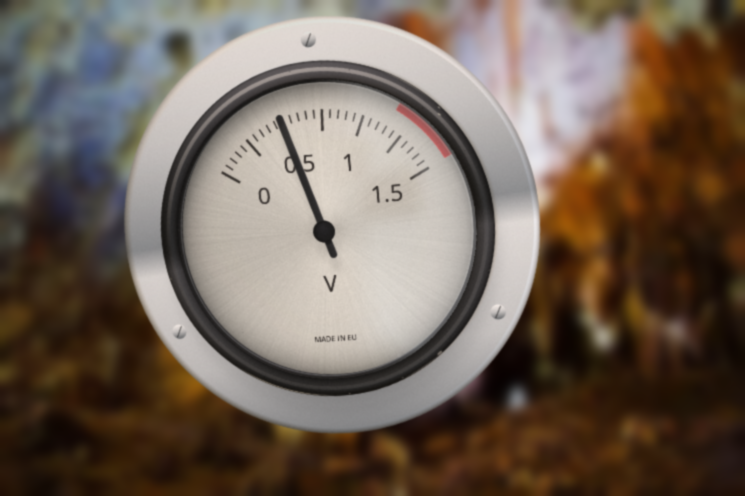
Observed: 0.5,V
